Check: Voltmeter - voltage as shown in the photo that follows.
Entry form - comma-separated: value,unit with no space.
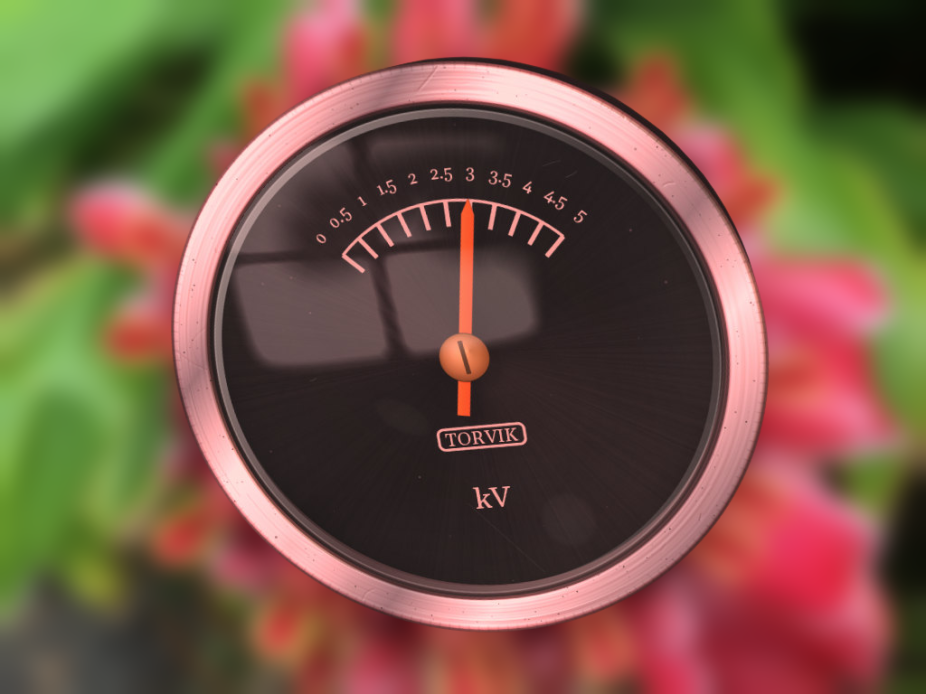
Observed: 3,kV
